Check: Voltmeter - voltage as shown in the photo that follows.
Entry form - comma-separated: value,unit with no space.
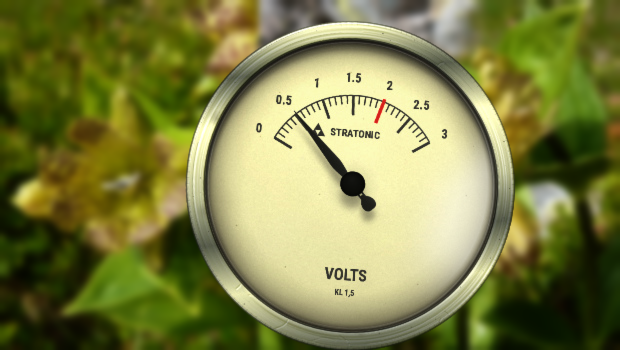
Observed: 0.5,V
